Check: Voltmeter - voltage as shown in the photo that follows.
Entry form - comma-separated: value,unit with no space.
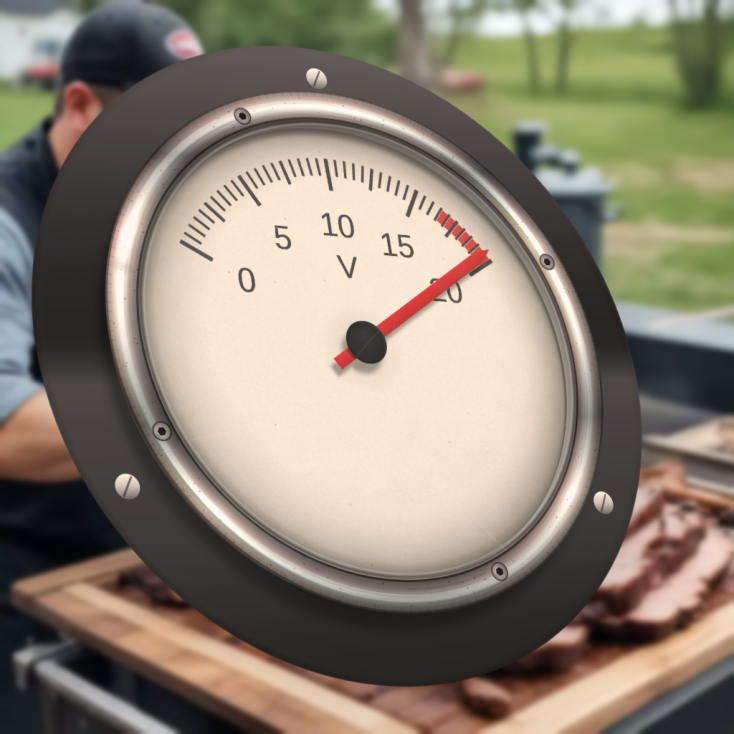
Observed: 19.5,V
